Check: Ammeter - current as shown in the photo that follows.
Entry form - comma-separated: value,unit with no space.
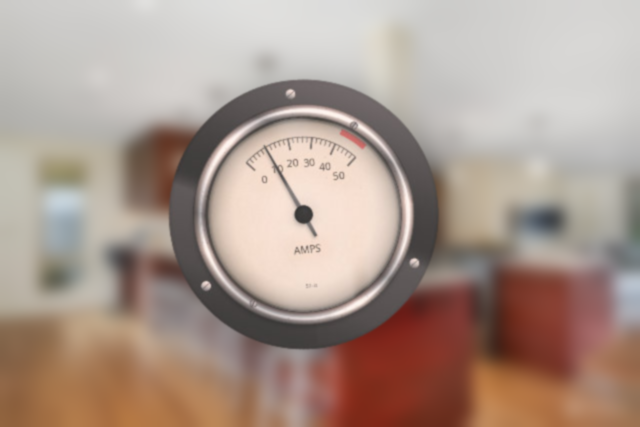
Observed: 10,A
